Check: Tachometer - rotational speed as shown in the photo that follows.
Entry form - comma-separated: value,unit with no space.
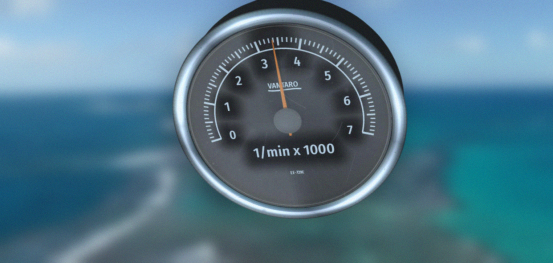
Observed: 3400,rpm
